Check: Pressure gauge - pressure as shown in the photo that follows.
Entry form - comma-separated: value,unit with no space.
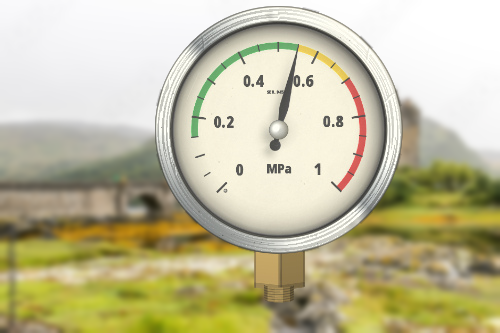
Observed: 0.55,MPa
